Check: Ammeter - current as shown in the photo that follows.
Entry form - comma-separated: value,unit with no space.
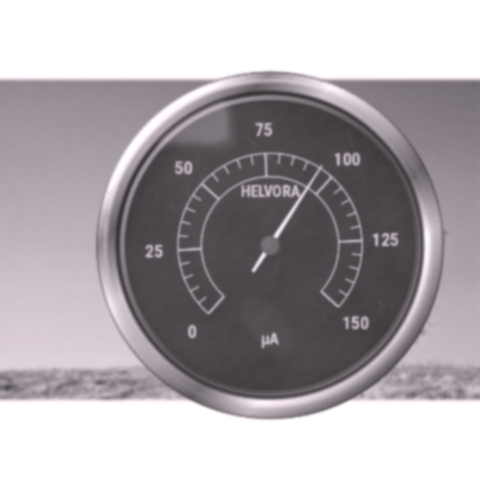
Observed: 95,µA
